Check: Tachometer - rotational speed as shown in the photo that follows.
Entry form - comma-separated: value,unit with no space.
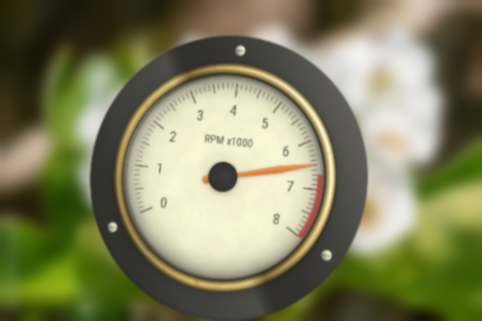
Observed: 6500,rpm
